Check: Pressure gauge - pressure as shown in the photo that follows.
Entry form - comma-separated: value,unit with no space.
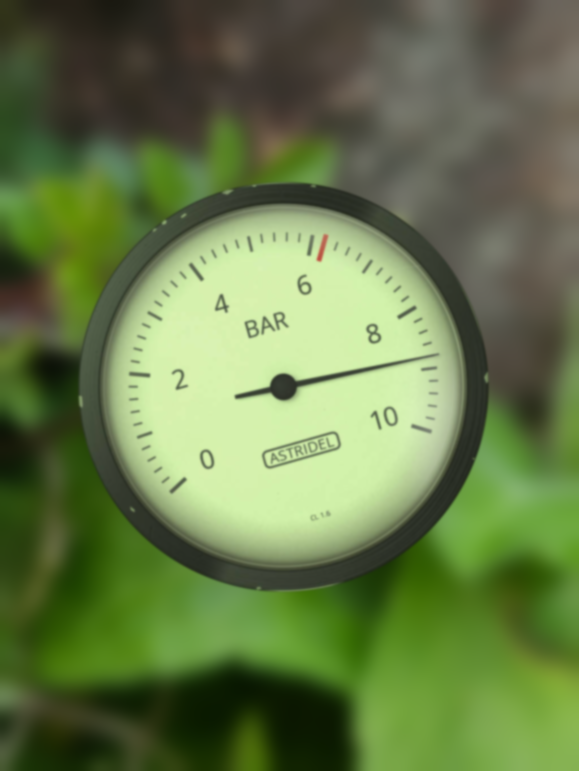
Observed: 8.8,bar
